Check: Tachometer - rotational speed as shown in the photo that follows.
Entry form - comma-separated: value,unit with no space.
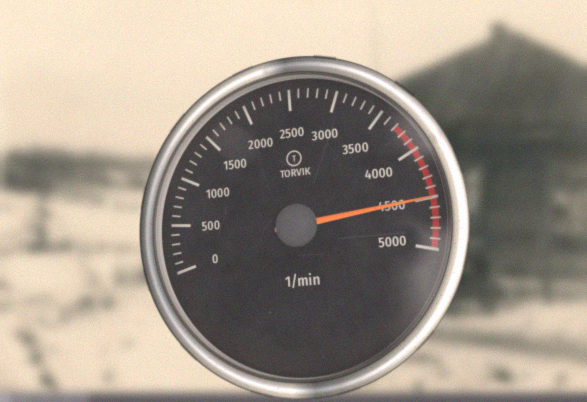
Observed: 4500,rpm
